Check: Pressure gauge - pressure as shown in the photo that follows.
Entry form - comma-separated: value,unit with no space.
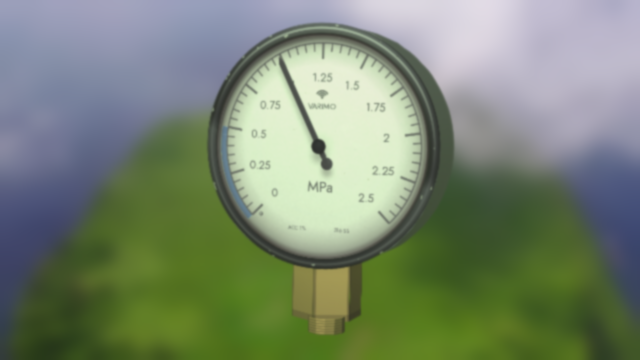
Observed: 1,MPa
